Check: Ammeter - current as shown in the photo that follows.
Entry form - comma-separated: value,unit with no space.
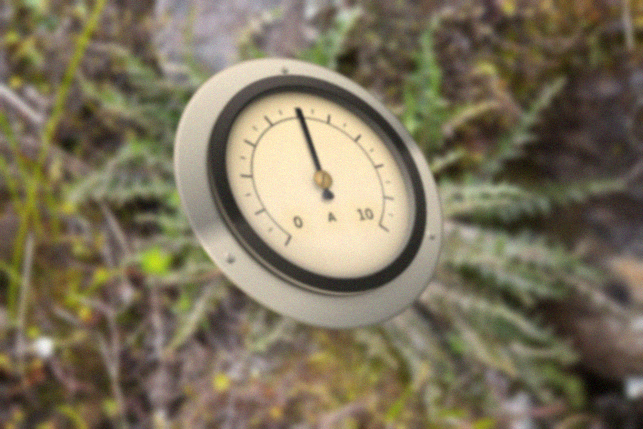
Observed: 5,A
